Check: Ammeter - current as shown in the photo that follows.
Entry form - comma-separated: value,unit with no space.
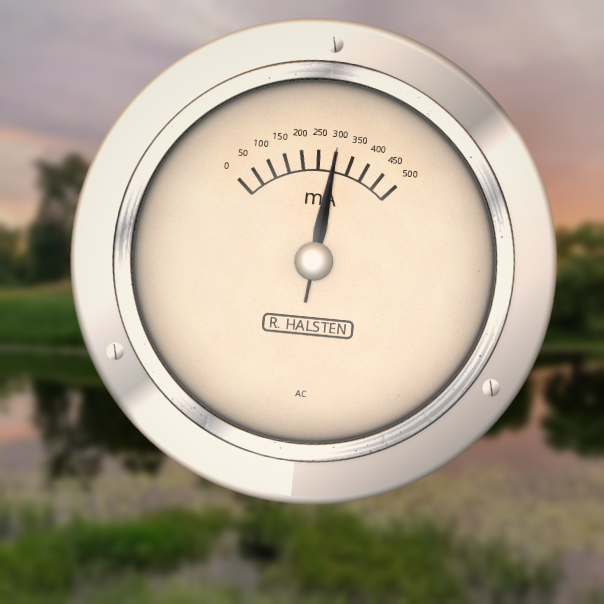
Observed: 300,mA
